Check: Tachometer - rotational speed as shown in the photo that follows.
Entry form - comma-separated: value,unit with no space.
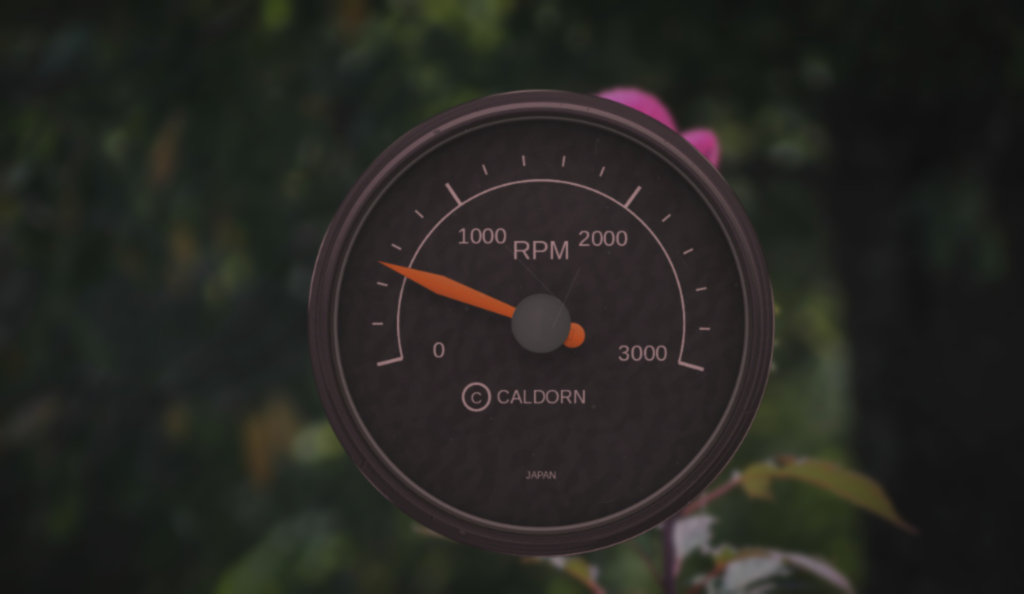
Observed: 500,rpm
